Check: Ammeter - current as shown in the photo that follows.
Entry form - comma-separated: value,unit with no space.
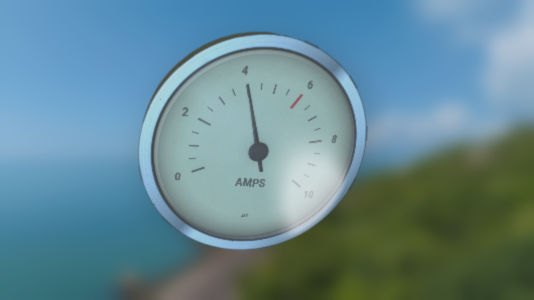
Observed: 4,A
